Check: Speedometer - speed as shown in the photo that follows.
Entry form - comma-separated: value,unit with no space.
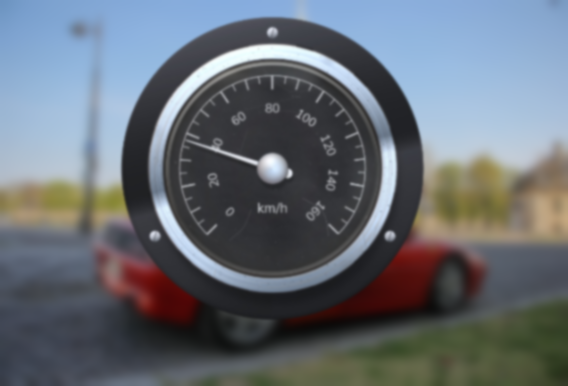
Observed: 37.5,km/h
